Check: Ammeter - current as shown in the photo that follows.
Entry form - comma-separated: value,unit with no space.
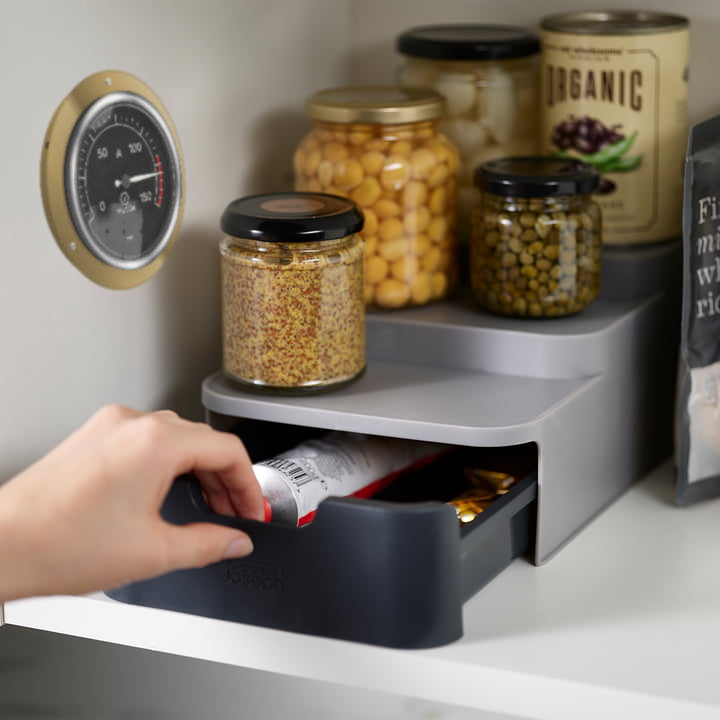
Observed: 130,A
